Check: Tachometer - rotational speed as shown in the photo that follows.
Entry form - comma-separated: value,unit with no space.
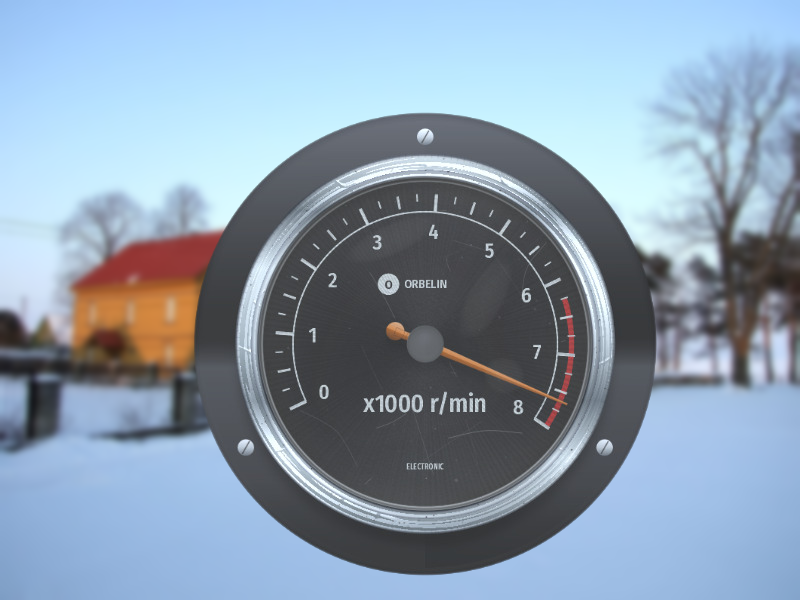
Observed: 7625,rpm
